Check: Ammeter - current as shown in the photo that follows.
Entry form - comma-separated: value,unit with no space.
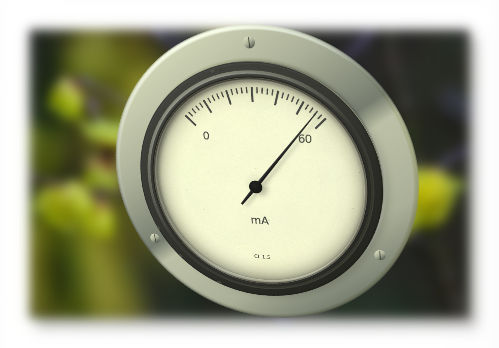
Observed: 56,mA
